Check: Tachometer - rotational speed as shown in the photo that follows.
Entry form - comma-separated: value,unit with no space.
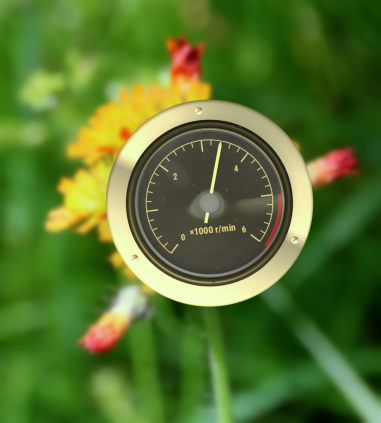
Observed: 3400,rpm
